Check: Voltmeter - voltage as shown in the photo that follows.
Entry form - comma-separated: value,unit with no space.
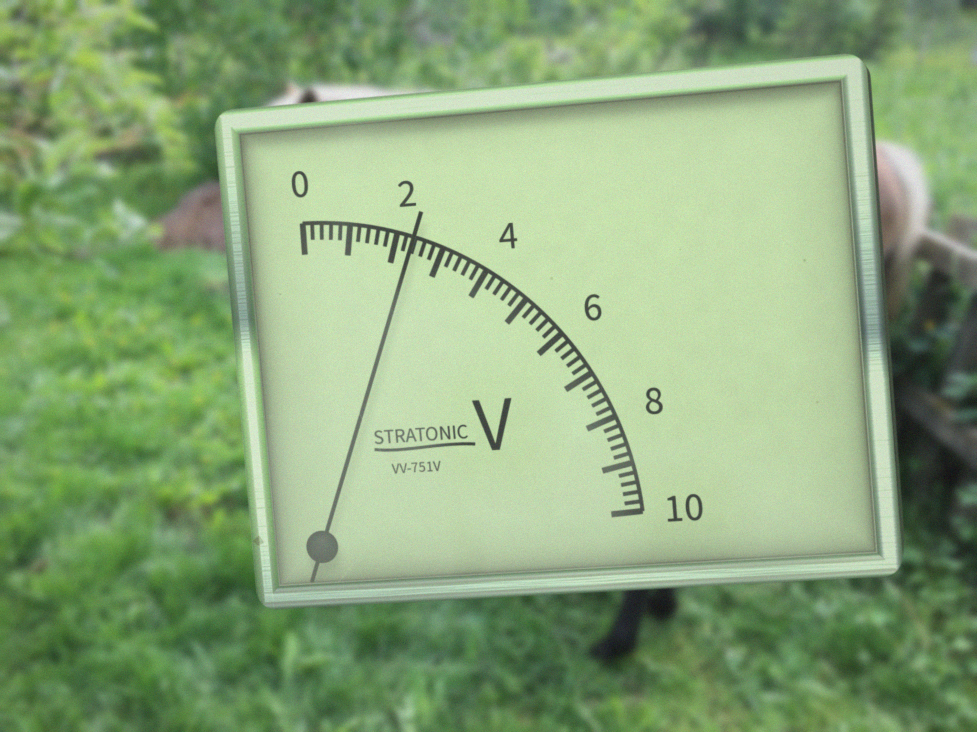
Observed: 2.4,V
